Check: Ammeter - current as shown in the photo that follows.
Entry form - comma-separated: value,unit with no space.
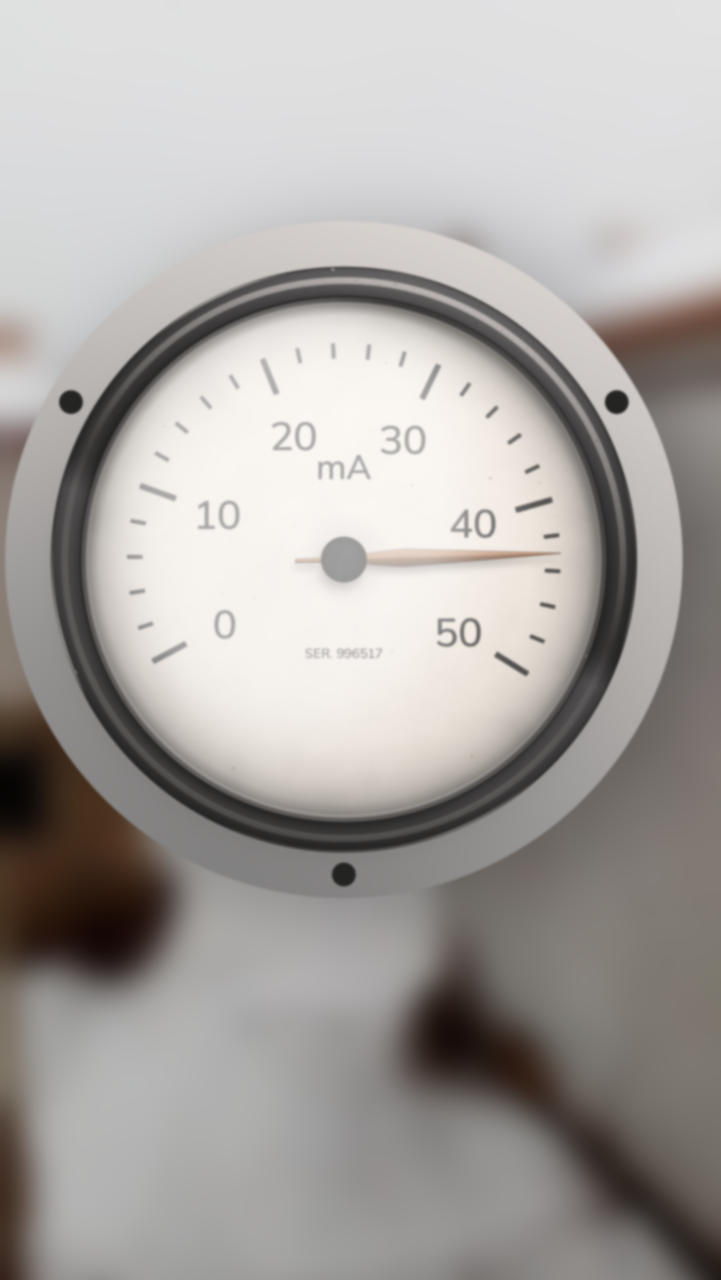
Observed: 43,mA
